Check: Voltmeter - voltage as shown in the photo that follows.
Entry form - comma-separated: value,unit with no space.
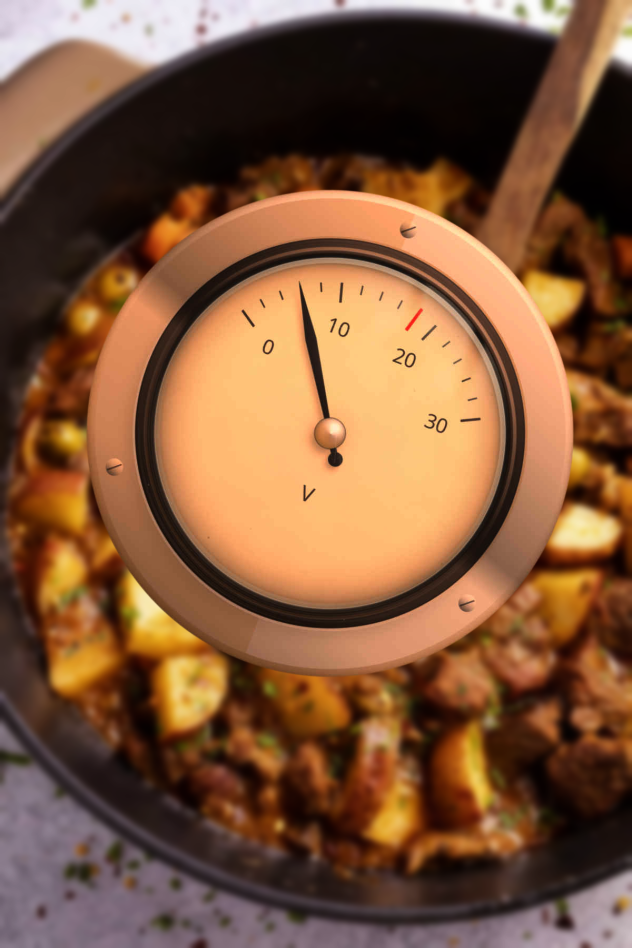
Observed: 6,V
